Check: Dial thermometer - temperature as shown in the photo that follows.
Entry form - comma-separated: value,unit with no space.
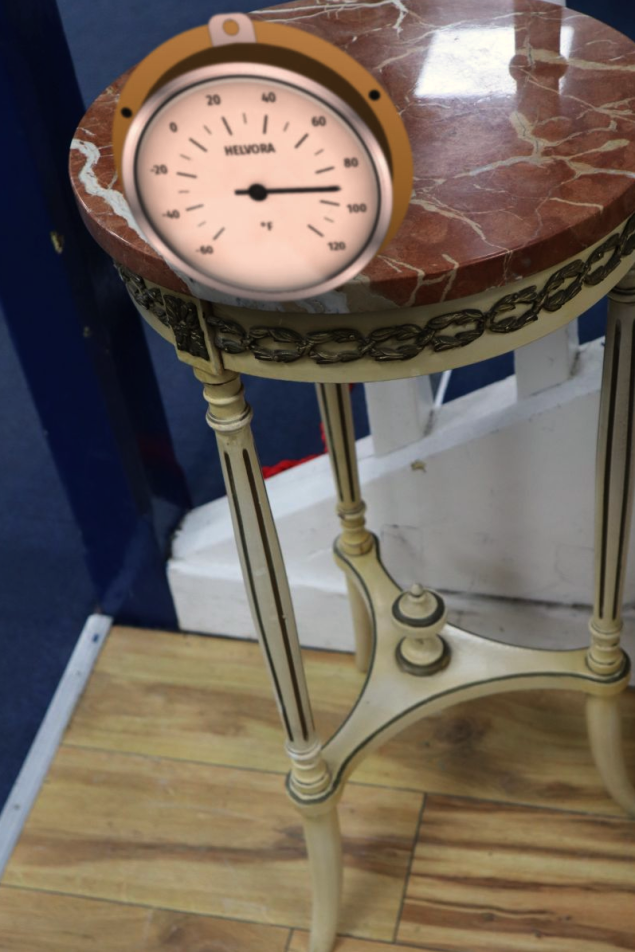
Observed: 90,°F
